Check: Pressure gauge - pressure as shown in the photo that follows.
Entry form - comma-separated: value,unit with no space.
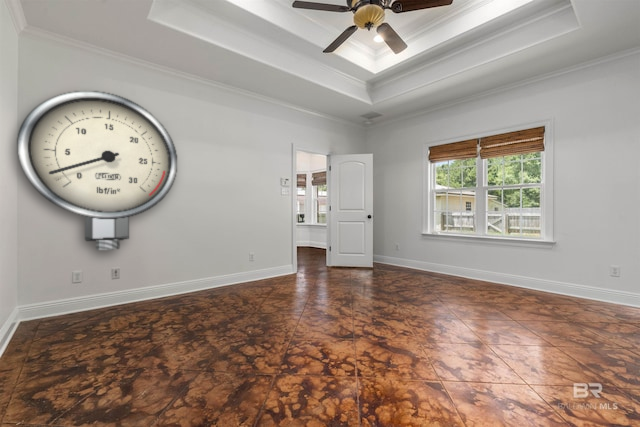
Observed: 2,psi
